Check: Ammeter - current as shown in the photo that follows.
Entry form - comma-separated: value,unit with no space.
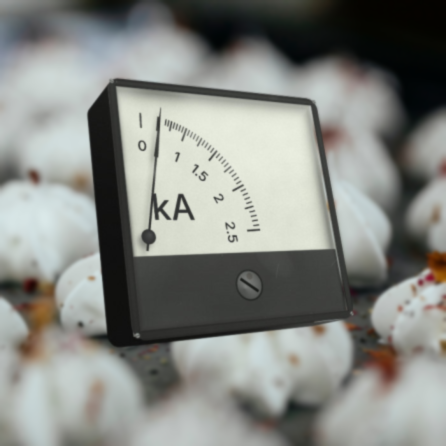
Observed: 0.5,kA
